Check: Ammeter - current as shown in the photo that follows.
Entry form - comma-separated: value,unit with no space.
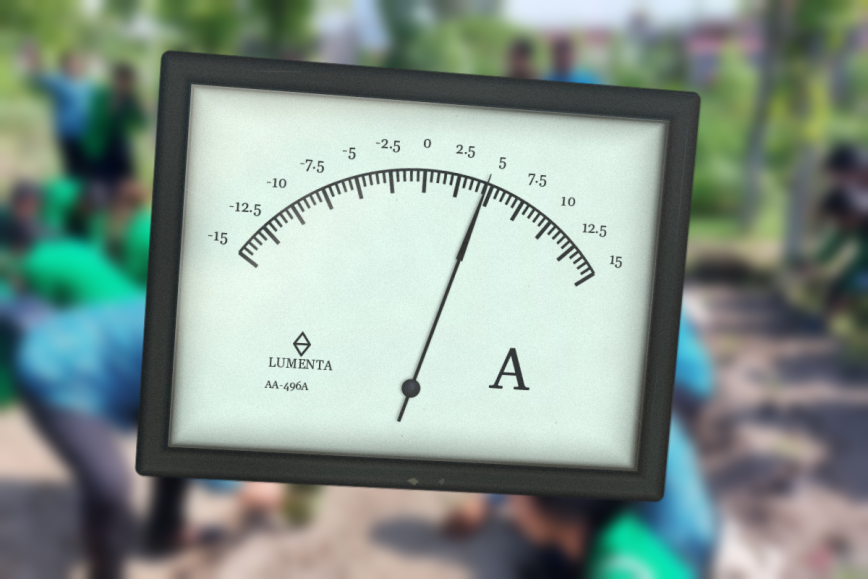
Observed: 4.5,A
